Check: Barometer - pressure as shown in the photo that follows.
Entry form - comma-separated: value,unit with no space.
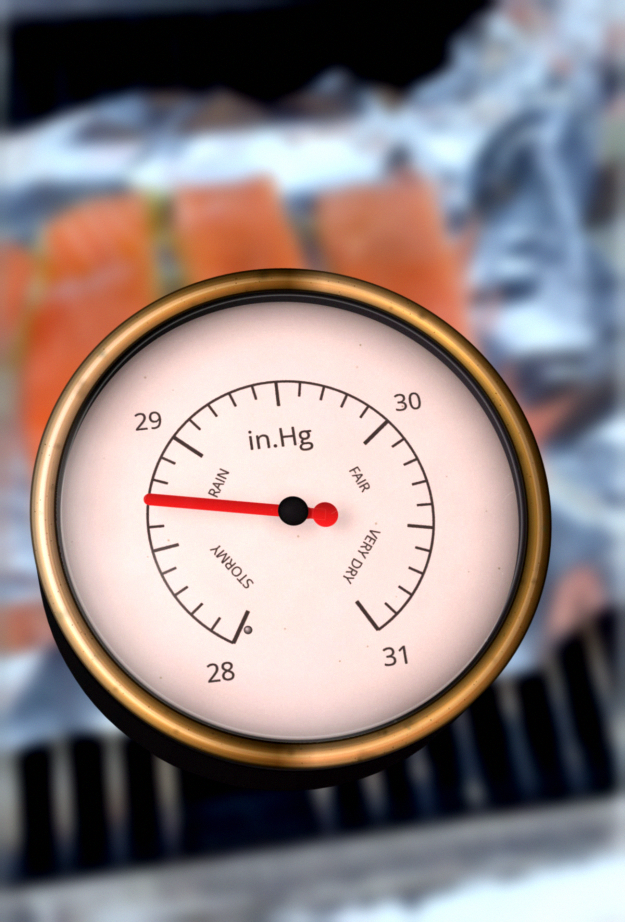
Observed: 28.7,inHg
